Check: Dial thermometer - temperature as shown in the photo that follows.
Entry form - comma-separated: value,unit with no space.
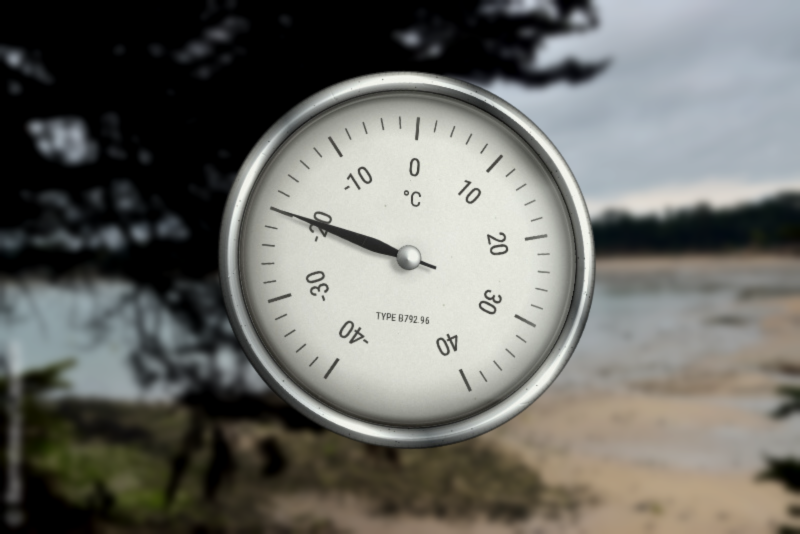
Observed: -20,°C
